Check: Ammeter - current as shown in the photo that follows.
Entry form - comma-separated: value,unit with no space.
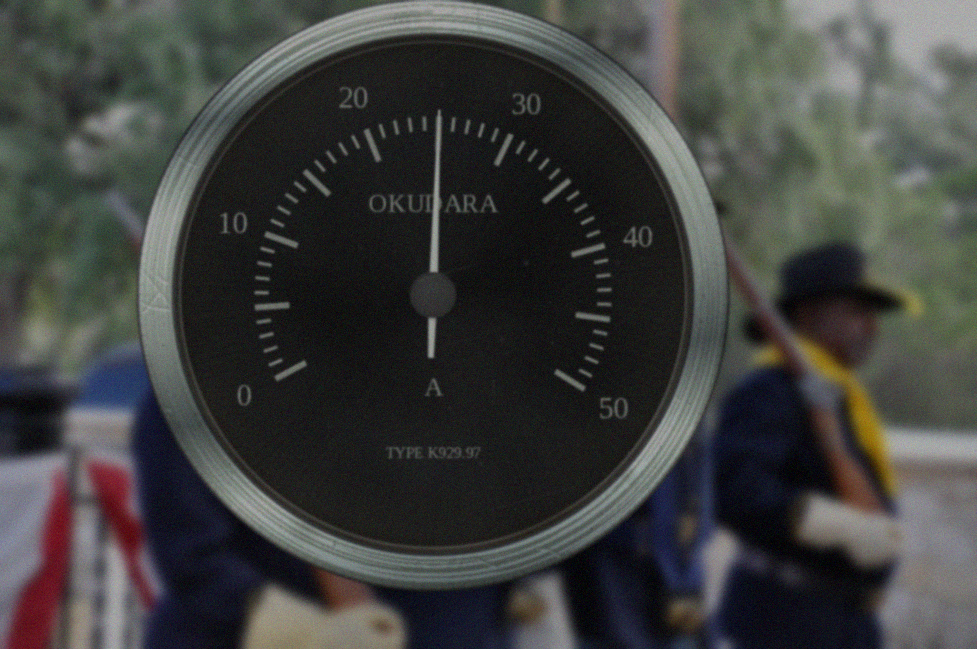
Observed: 25,A
